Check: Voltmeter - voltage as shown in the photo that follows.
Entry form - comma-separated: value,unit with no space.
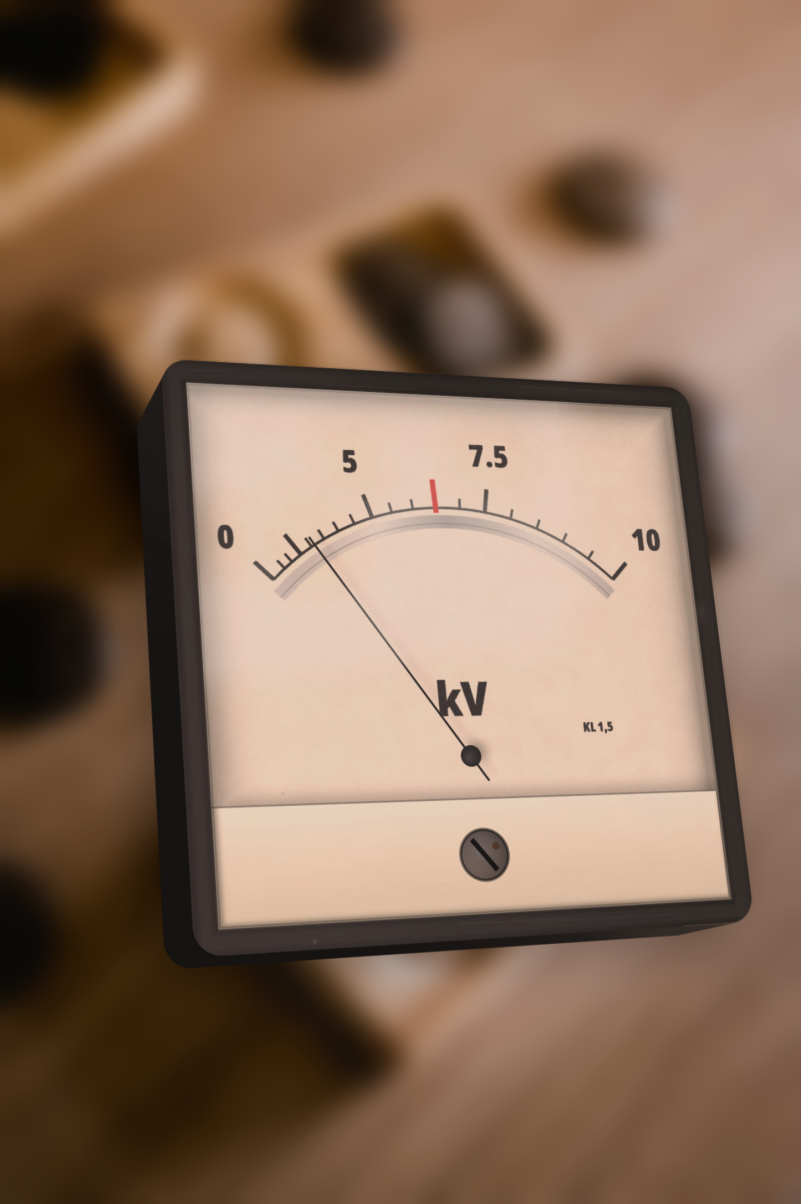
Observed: 3,kV
